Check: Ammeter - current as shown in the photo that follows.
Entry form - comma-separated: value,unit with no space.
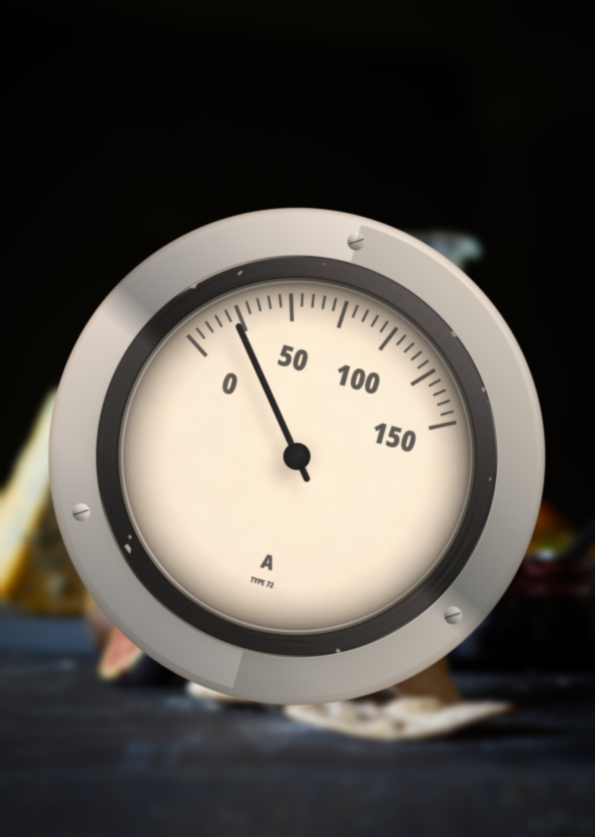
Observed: 22.5,A
